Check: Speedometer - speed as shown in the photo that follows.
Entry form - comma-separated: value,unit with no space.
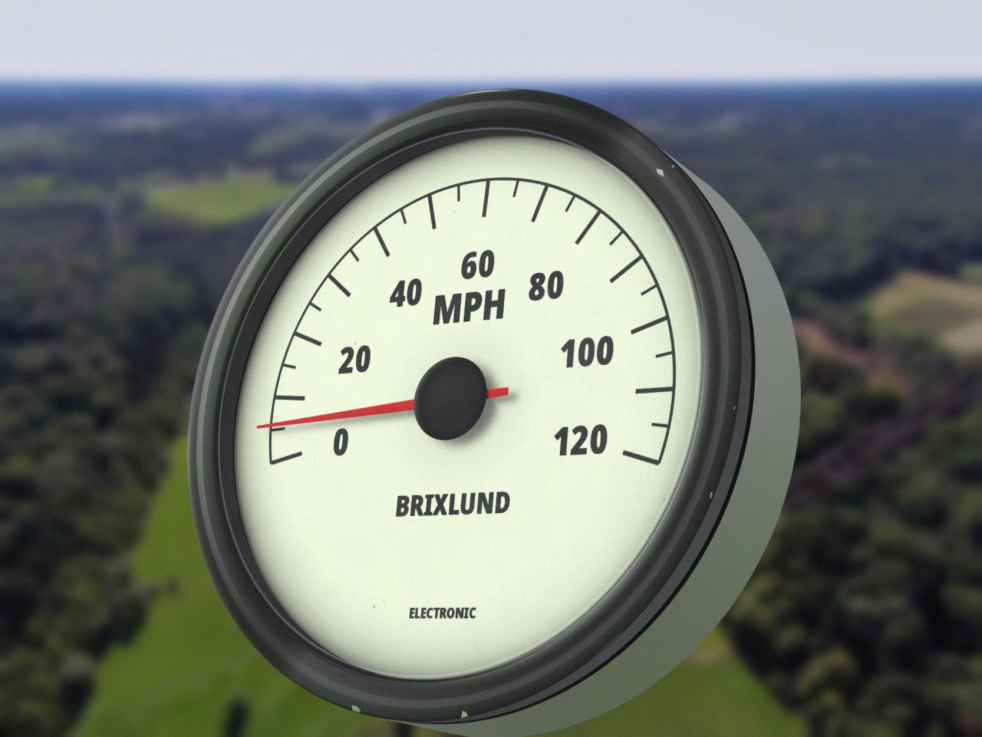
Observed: 5,mph
